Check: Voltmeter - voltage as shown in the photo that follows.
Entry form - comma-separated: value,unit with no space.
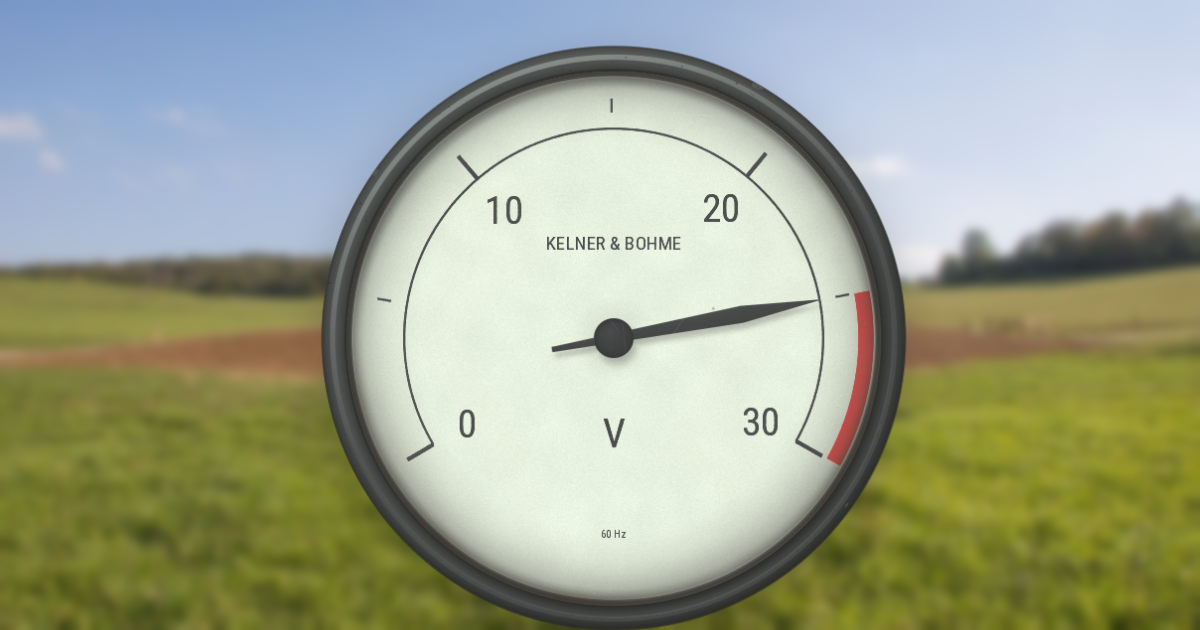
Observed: 25,V
